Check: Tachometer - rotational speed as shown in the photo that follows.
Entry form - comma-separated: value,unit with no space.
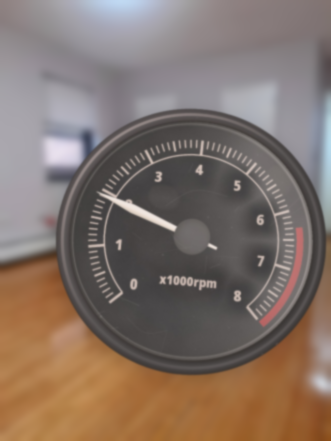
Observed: 1900,rpm
